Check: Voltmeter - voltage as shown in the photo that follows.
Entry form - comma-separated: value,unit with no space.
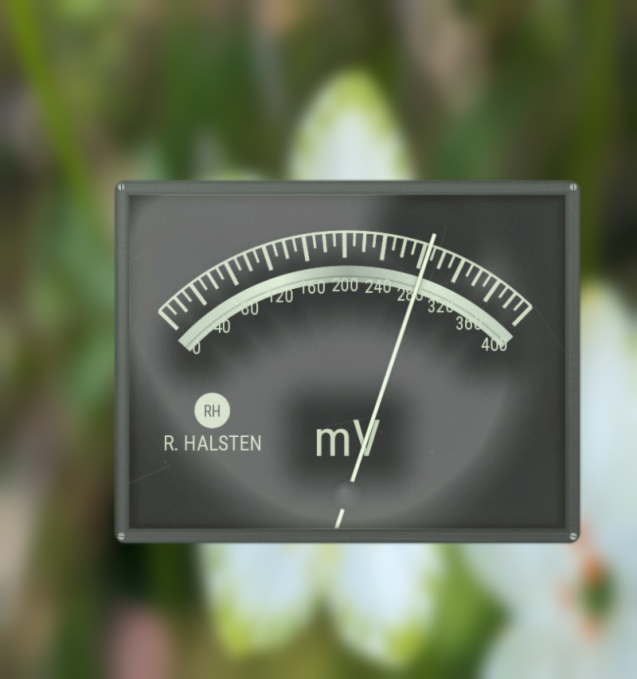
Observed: 285,mV
